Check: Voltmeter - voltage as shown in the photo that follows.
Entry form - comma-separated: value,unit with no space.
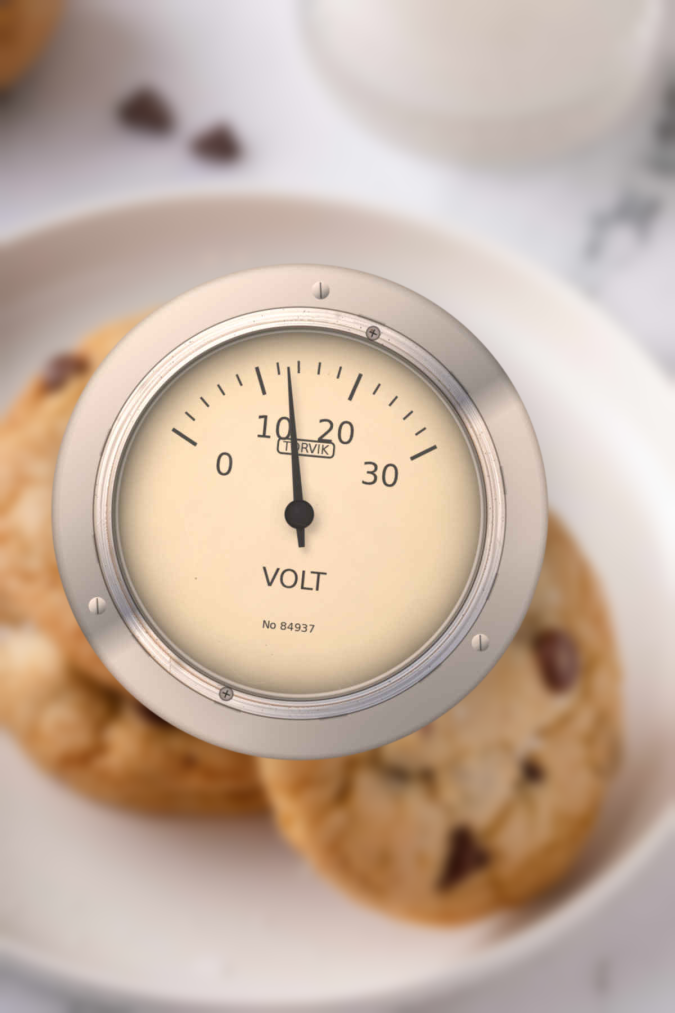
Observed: 13,V
